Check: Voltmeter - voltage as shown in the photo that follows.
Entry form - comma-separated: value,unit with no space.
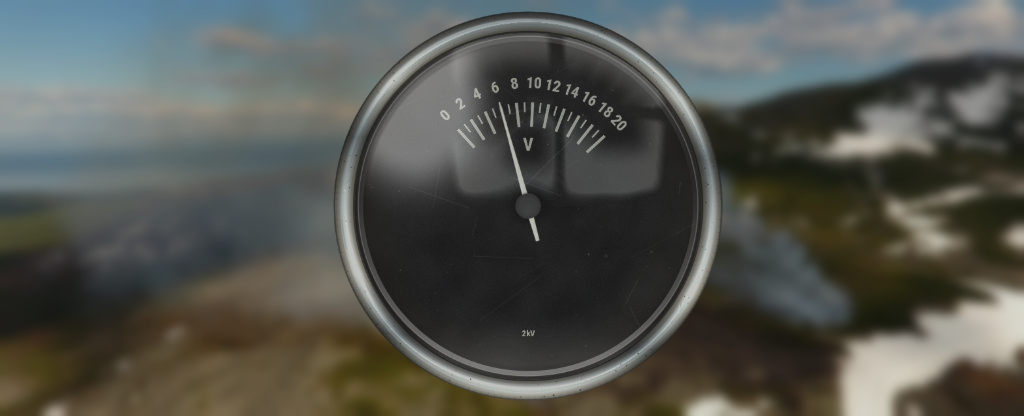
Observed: 6,V
